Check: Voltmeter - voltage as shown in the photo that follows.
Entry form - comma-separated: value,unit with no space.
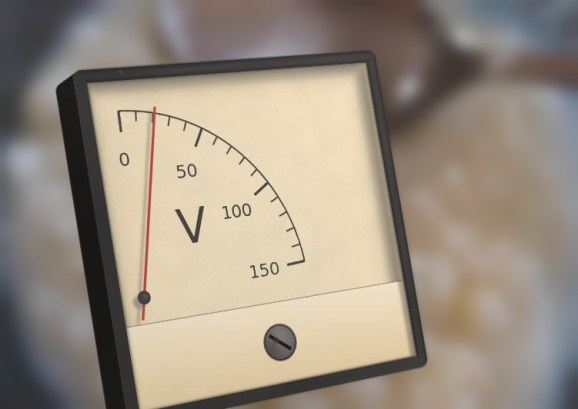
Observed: 20,V
